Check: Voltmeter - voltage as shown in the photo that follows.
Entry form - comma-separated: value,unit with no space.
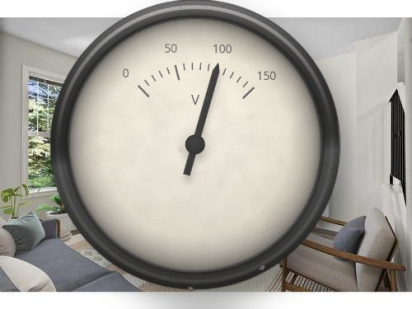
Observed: 100,V
